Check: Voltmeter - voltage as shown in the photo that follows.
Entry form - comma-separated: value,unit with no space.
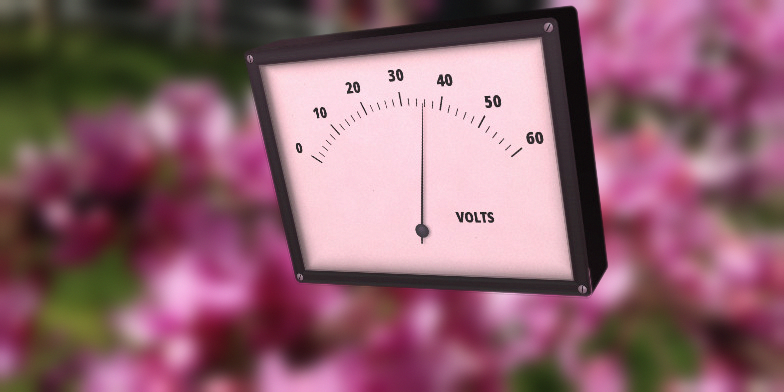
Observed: 36,V
